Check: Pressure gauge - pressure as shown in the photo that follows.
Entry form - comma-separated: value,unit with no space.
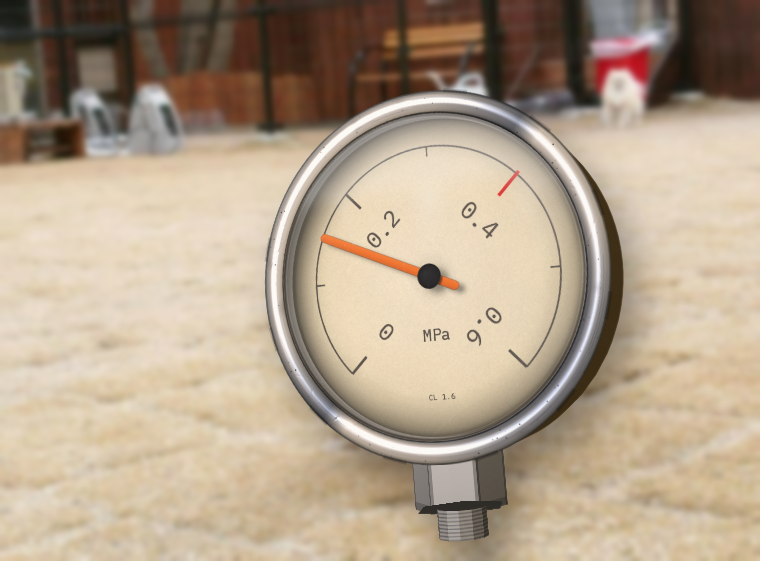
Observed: 0.15,MPa
